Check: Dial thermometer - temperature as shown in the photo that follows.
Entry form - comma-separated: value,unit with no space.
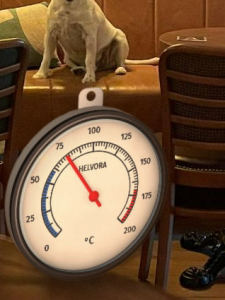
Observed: 75,°C
